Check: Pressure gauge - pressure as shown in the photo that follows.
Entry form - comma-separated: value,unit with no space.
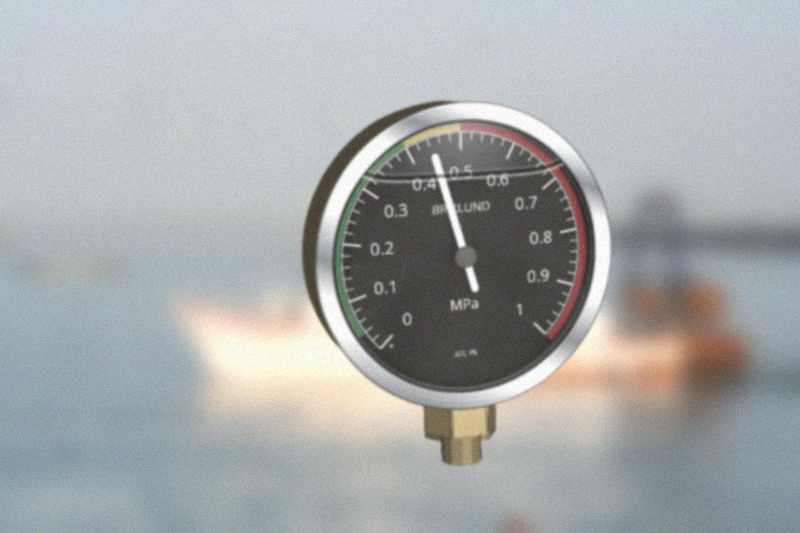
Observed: 0.44,MPa
